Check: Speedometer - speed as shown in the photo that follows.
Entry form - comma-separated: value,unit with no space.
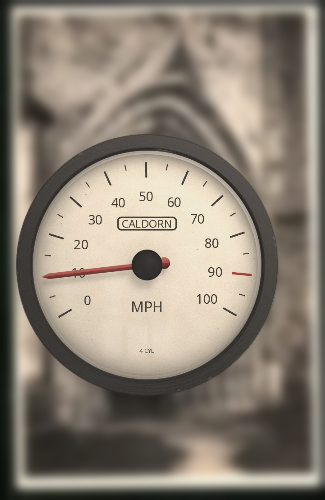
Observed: 10,mph
